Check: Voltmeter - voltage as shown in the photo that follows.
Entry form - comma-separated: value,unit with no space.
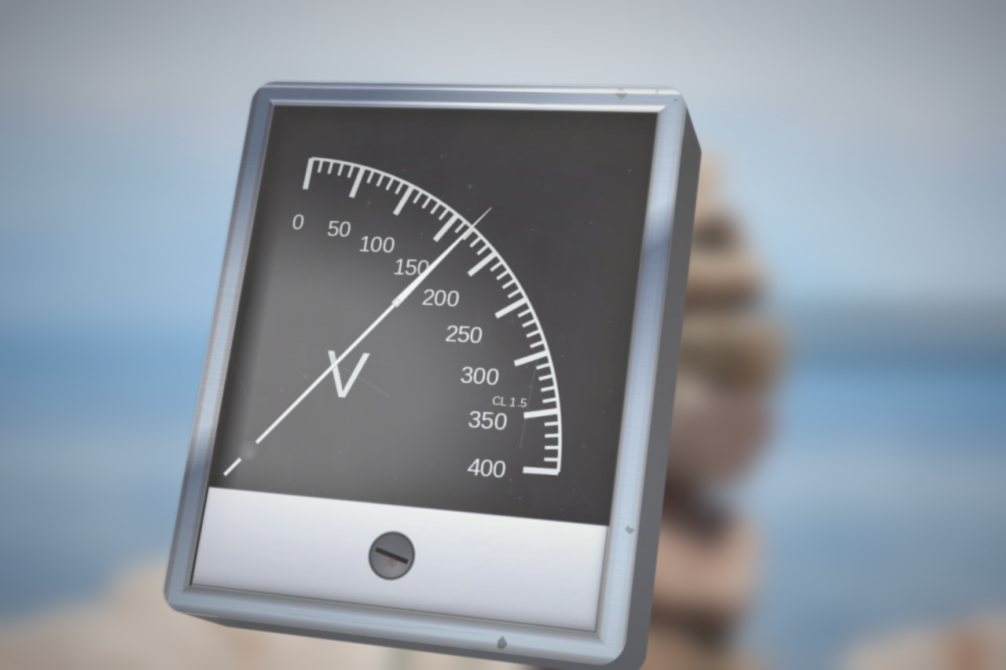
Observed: 170,V
